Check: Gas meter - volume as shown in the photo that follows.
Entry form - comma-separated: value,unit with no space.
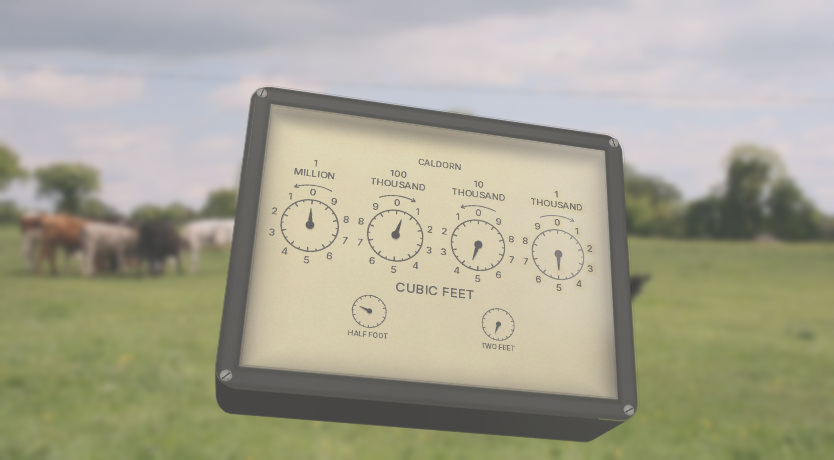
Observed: 4500,ft³
